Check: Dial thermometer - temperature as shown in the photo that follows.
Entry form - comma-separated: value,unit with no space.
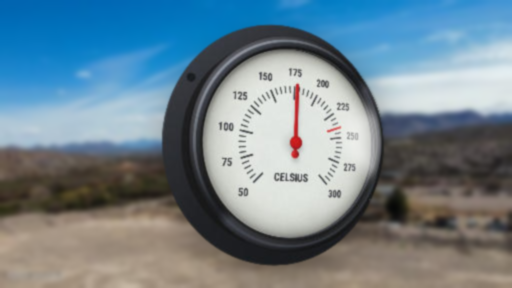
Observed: 175,°C
